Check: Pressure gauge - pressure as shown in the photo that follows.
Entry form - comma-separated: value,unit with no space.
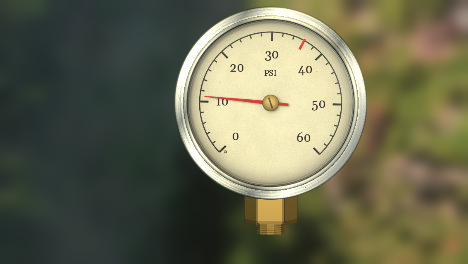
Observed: 11,psi
